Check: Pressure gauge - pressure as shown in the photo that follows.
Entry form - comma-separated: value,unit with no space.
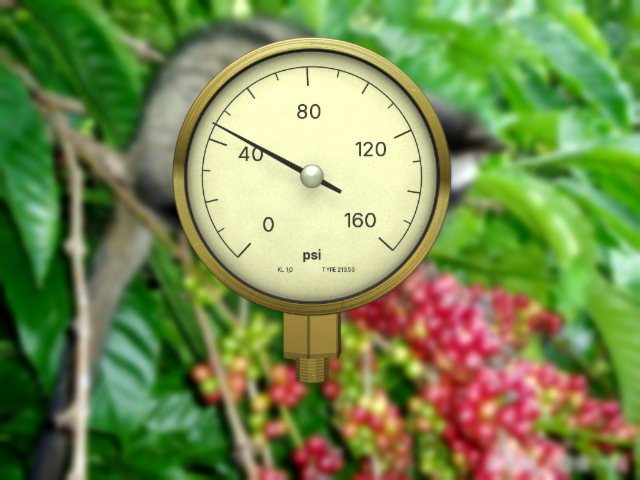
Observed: 45,psi
